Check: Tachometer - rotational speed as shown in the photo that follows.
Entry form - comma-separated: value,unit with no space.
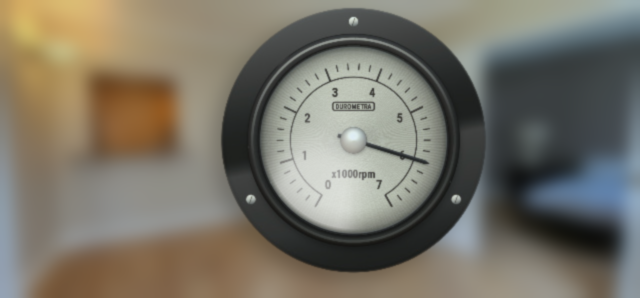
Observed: 6000,rpm
